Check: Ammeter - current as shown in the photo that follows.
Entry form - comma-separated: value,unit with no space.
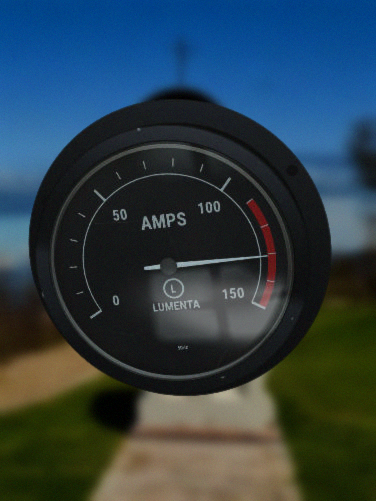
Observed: 130,A
